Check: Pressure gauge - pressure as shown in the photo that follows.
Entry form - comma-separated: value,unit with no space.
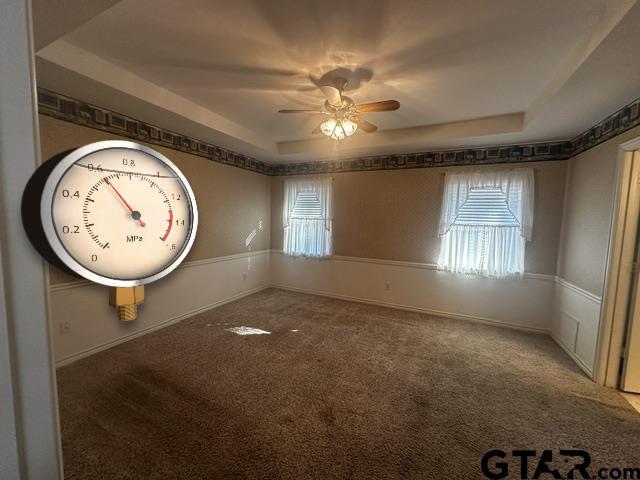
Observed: 0.6,MPa
